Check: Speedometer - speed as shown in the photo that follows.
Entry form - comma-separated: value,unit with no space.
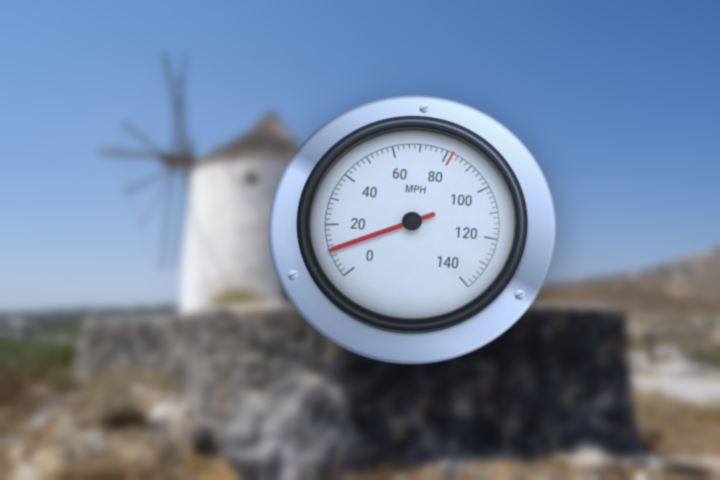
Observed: 10,mph
